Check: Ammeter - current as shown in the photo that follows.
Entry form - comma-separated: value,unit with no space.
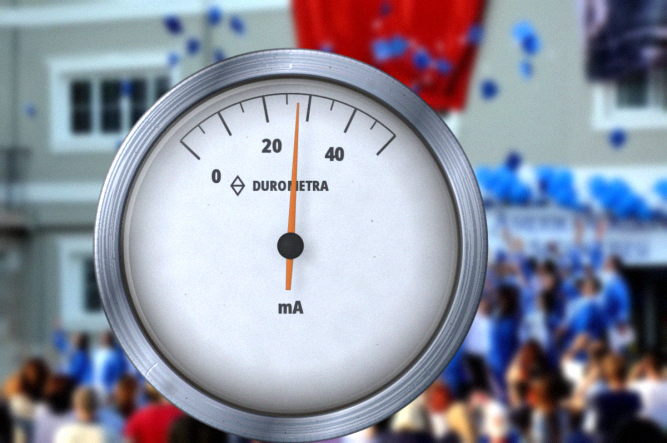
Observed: 27.5,mA
